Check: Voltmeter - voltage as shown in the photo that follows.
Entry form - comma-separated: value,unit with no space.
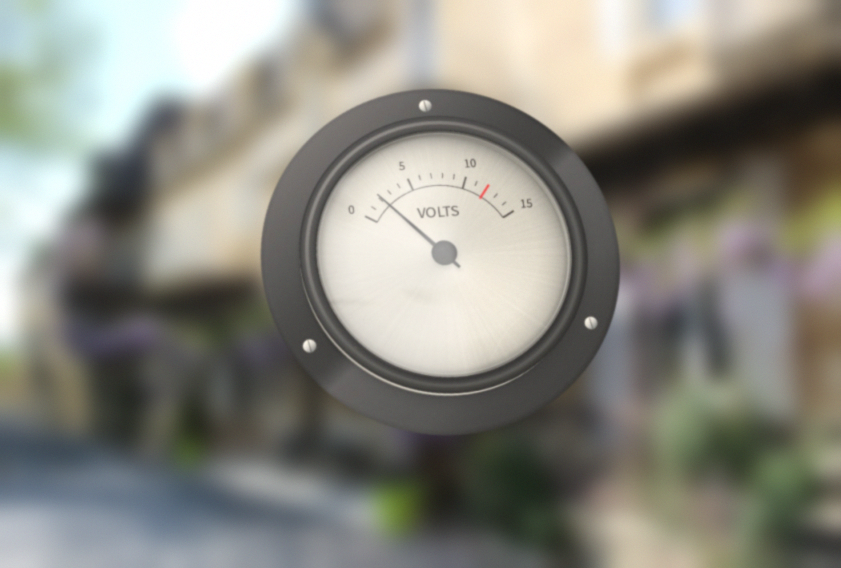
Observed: 2,V
